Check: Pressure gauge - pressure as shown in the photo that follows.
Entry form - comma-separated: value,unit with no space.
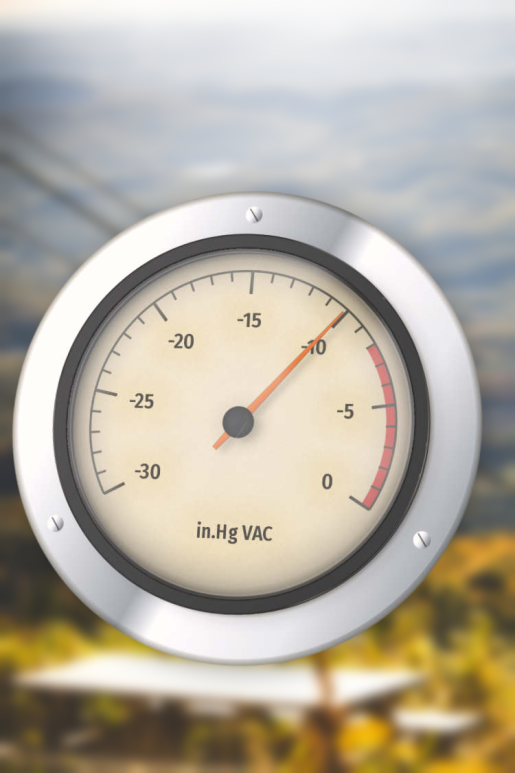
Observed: -10,inHg
